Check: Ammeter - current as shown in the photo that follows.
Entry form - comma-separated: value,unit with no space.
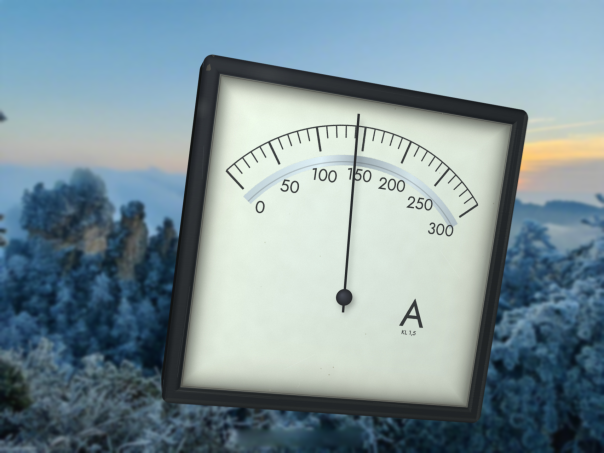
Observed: 140,A
